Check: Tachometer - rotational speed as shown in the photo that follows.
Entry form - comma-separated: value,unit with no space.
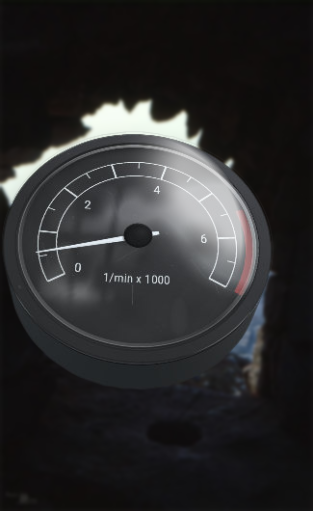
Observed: 500,rpm
